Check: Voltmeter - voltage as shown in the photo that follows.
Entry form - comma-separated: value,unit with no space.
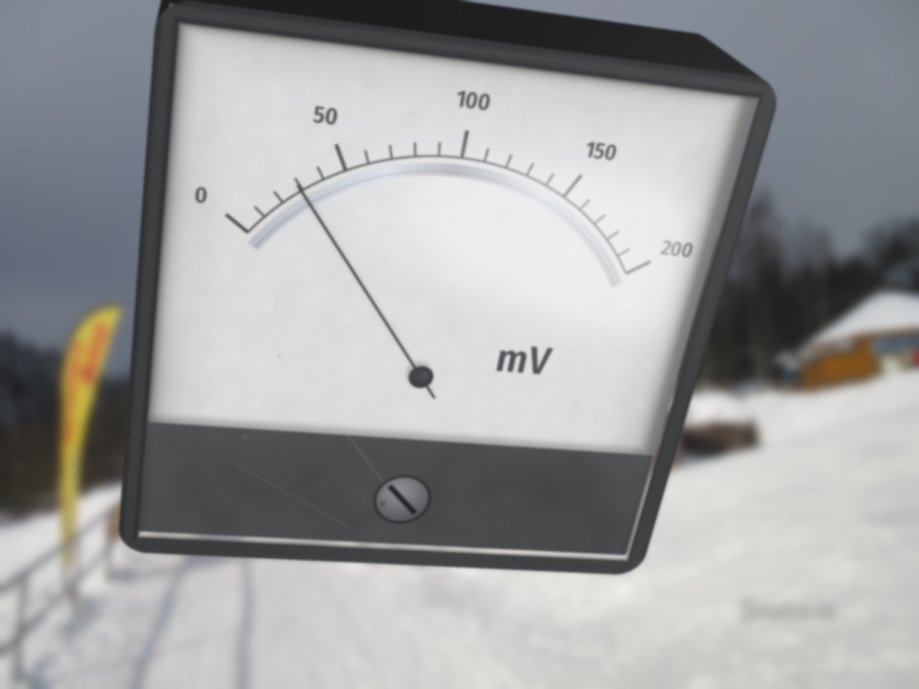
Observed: 30,mV
